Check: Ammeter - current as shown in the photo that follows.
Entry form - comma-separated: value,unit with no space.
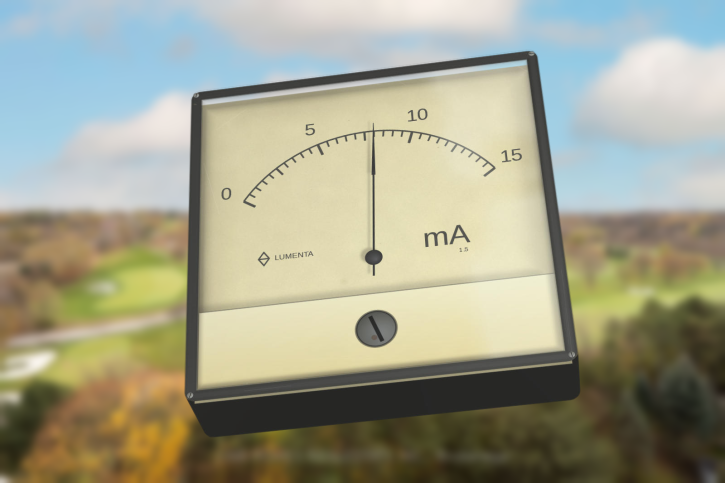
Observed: 8,mA
